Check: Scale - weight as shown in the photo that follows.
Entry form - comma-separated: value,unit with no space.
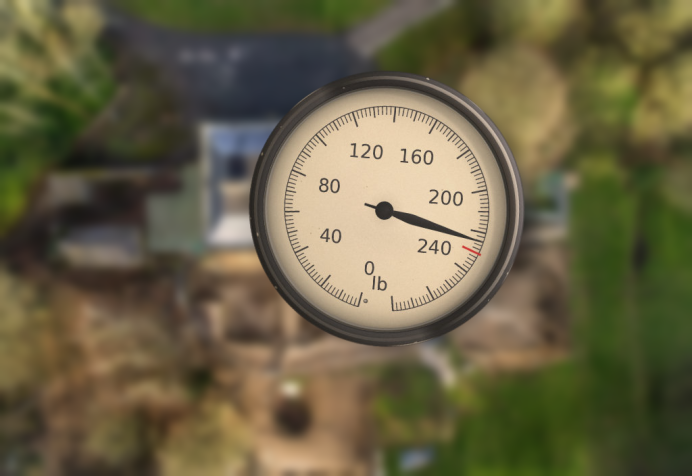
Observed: 224,lb
